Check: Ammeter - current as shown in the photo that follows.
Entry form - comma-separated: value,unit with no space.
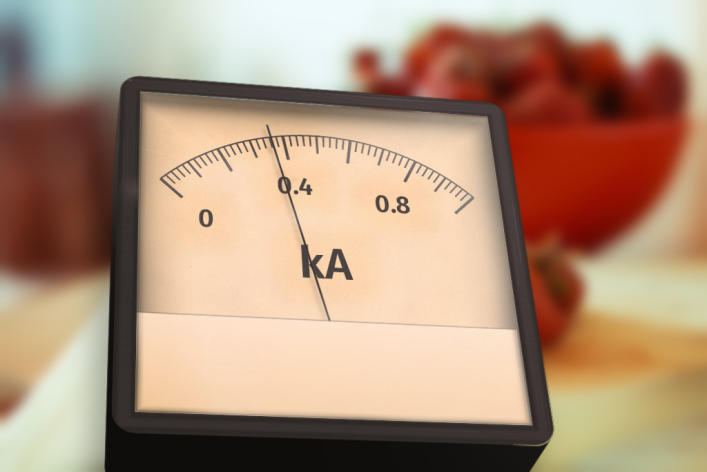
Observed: 0.36,kA
